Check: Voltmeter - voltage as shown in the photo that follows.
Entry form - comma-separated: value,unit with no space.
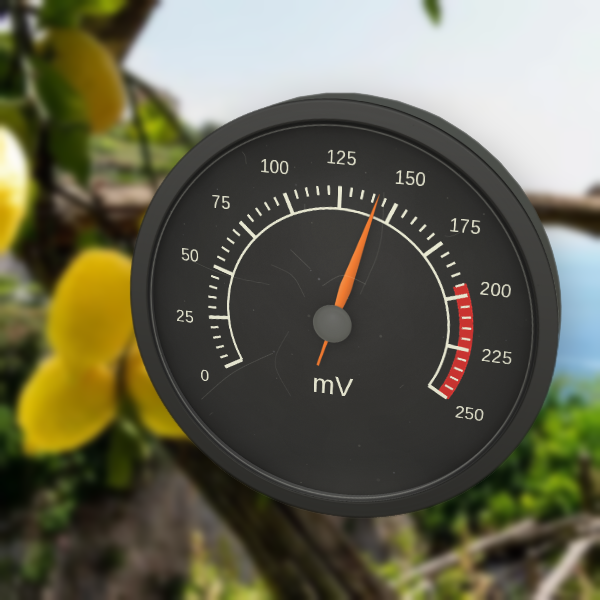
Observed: 142.5,mV
